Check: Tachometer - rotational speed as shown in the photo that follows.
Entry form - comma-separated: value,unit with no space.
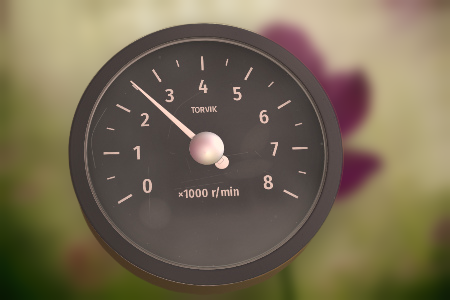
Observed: 2500,rpm
